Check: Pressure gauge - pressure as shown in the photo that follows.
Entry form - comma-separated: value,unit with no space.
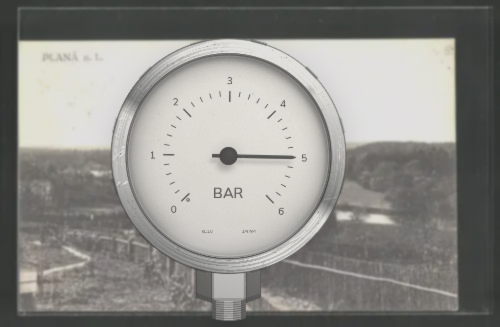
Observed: 5,bar
